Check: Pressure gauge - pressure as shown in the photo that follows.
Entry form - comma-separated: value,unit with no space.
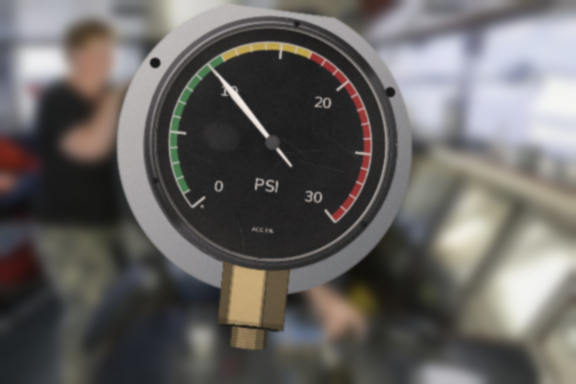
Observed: 10,psi
